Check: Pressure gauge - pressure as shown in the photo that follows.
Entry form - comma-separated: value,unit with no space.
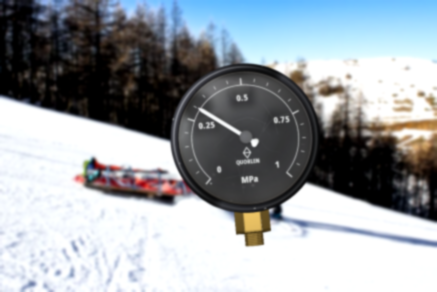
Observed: 0.3,MPa
